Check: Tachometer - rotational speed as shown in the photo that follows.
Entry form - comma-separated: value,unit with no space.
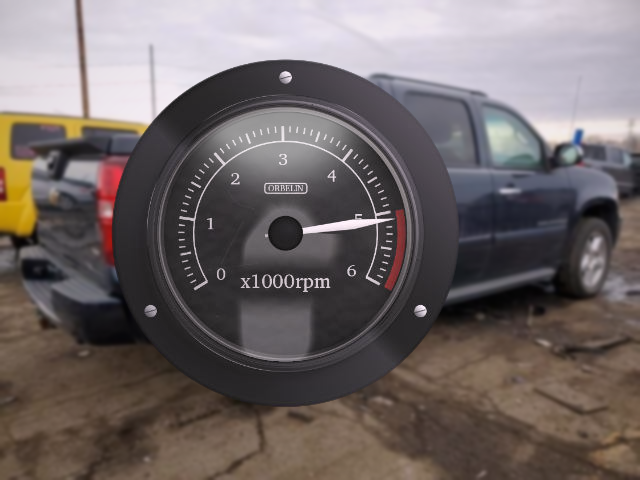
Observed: 5100,rpm
